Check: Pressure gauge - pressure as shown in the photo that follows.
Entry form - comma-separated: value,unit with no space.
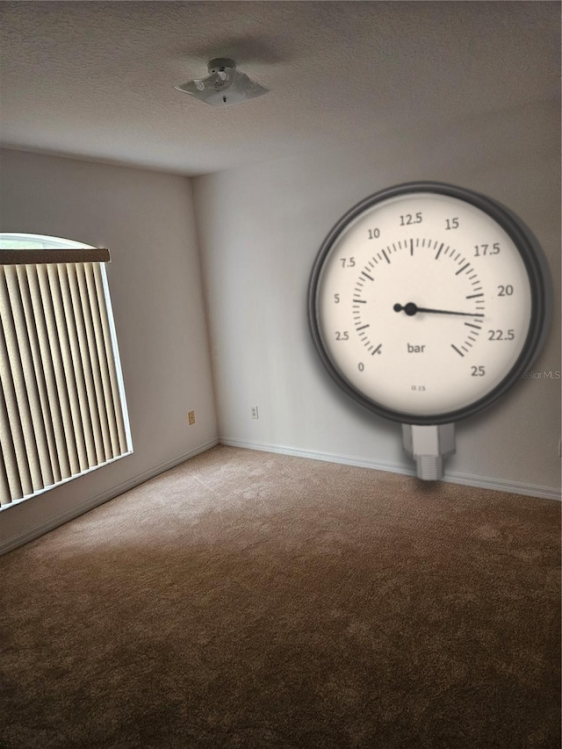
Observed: 21.5,bar
